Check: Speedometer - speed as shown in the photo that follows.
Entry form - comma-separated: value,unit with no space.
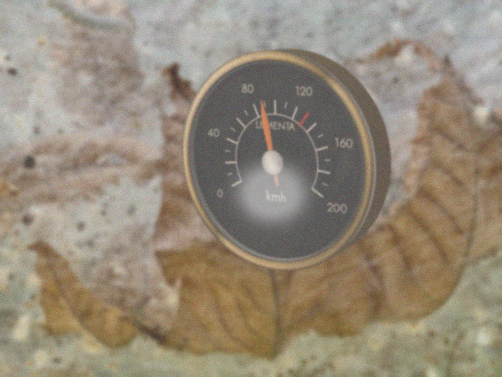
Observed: 90,km/h
